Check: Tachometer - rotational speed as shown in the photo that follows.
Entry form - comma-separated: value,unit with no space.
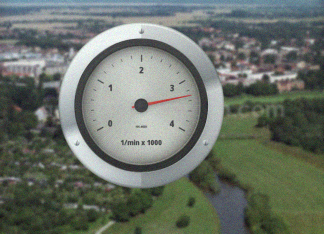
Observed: 3300,rpm
